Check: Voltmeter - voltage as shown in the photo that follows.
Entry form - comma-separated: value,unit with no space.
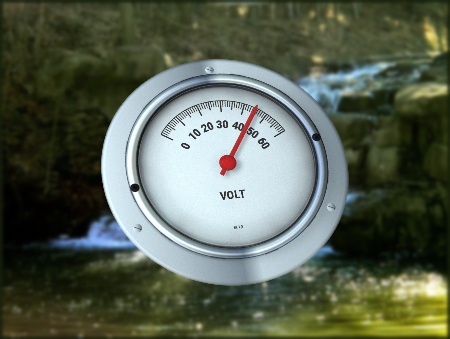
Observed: 45,V
